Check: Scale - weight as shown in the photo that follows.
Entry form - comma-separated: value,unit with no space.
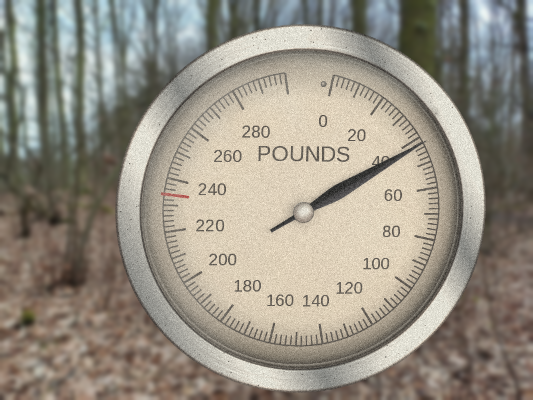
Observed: 42,lb
